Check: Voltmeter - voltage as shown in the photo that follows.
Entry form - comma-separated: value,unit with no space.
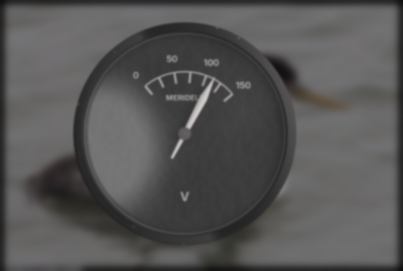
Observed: 112.5,V
